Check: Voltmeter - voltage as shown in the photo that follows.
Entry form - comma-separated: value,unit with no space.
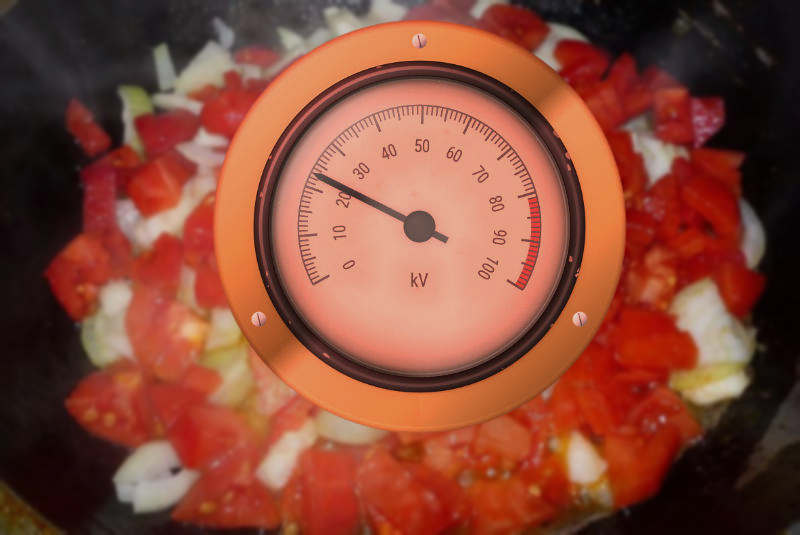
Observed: 23,kV
